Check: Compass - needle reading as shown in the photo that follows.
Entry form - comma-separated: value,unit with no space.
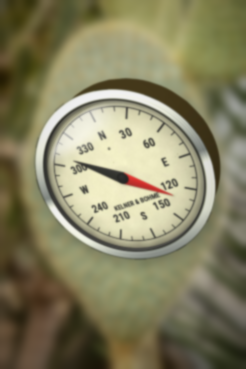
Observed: 130,°
